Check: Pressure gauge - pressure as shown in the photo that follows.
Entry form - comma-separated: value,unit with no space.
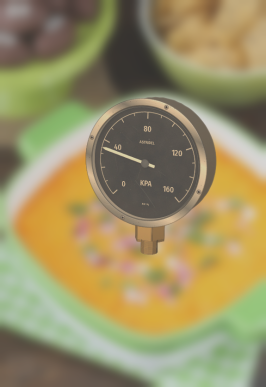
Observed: 35,kPa
